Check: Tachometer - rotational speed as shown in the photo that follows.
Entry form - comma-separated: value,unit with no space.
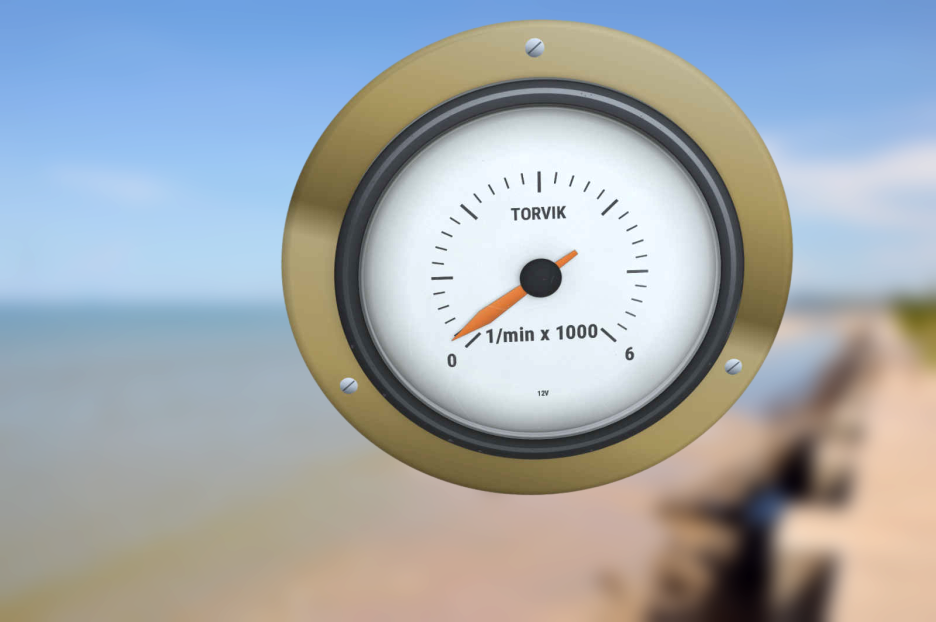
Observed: 200,rpm
